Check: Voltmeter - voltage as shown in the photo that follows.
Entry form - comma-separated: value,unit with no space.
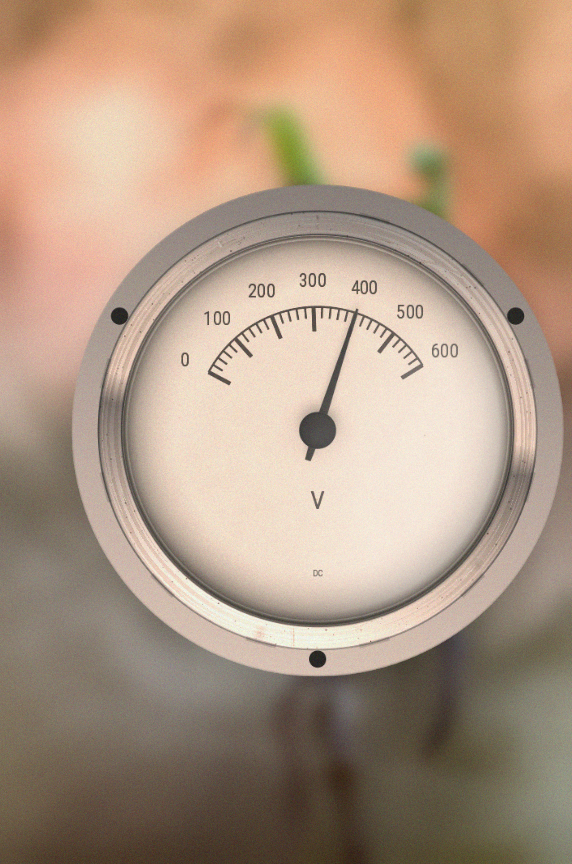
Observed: 400,V
